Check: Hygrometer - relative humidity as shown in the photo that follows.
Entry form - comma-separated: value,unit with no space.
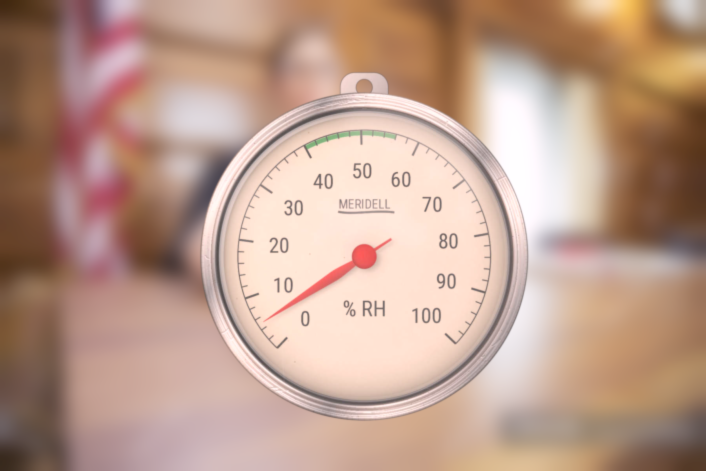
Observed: 5,%
